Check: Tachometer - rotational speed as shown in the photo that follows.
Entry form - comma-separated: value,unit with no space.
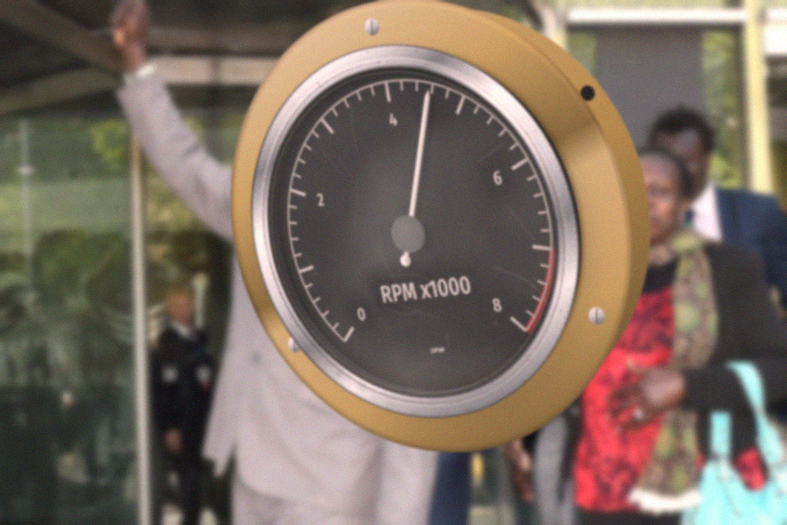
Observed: 4600,rpm
